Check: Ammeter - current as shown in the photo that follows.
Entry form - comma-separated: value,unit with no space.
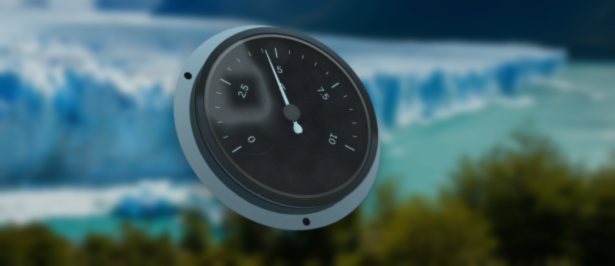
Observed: 4.5,A
